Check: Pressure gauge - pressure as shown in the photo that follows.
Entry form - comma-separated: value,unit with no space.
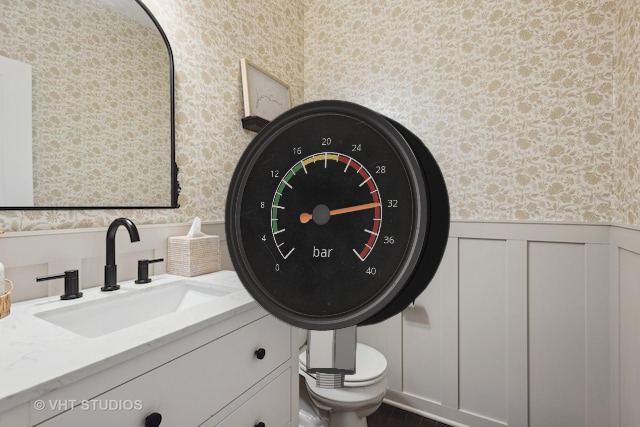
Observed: 32,bar
